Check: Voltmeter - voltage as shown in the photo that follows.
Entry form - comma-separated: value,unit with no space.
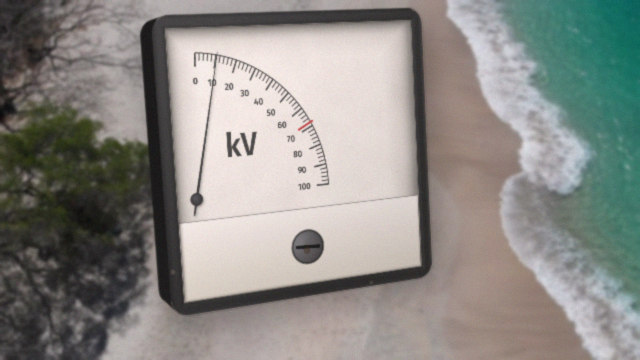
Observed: 10,kV
